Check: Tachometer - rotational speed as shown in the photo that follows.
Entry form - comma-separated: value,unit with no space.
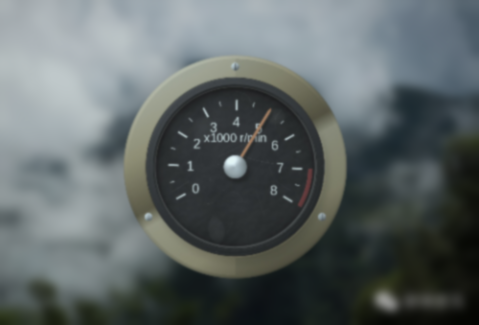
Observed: 5000,rpm
